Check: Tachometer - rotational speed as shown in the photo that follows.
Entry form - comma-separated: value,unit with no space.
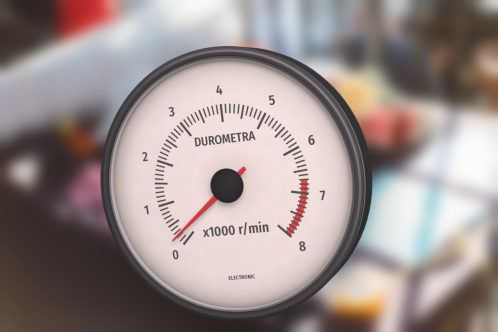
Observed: 200,rpm
